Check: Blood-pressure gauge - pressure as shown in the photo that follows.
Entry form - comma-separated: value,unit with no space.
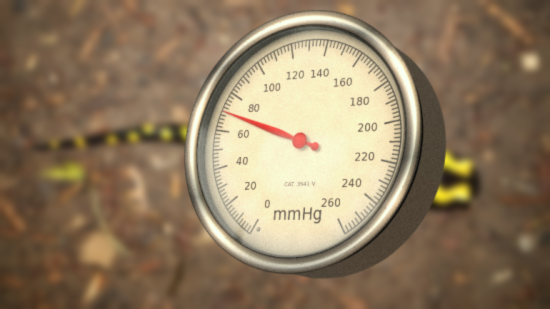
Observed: 70,mmHg
